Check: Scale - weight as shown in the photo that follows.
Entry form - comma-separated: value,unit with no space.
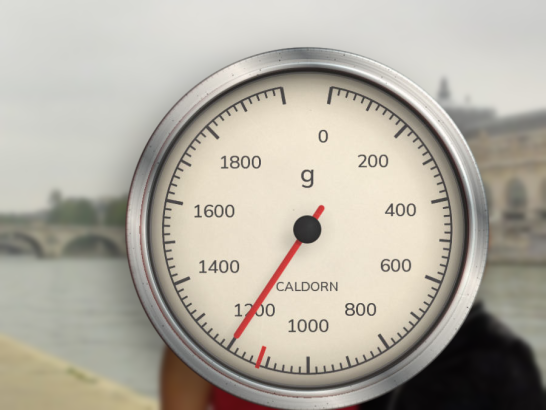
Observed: 1200,g
